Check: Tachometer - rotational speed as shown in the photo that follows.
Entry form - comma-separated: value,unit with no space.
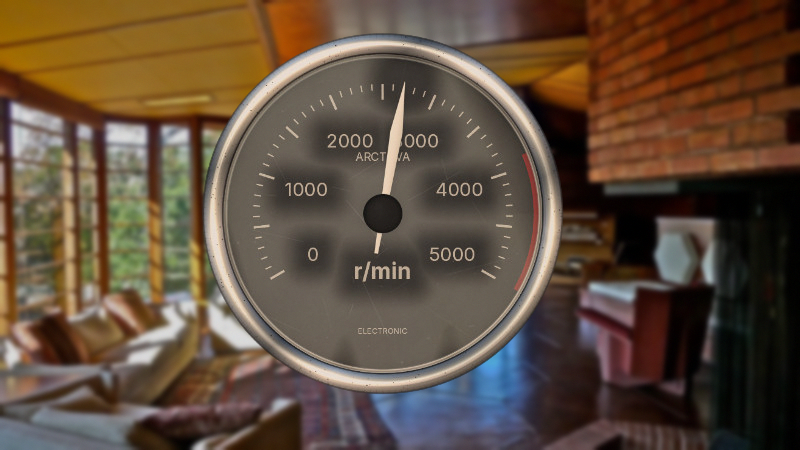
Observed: 2700,rpm
